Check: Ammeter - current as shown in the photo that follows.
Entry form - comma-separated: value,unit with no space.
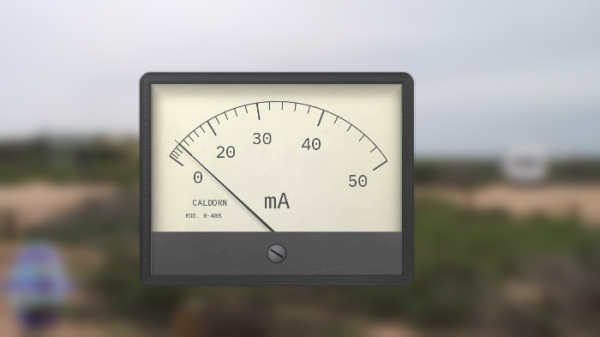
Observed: 10,mA
